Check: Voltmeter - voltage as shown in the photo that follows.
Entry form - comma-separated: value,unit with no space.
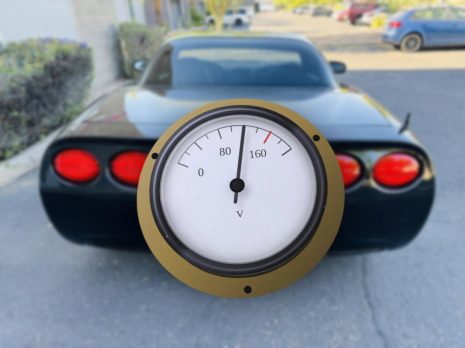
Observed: 120,V
